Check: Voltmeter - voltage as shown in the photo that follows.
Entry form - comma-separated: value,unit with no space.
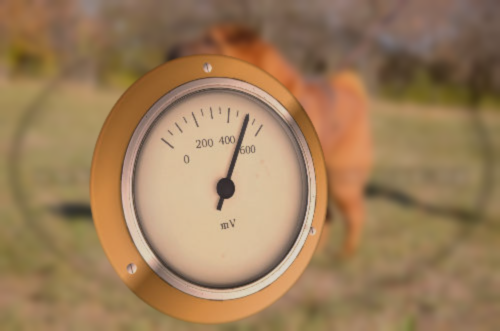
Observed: 500,mV
